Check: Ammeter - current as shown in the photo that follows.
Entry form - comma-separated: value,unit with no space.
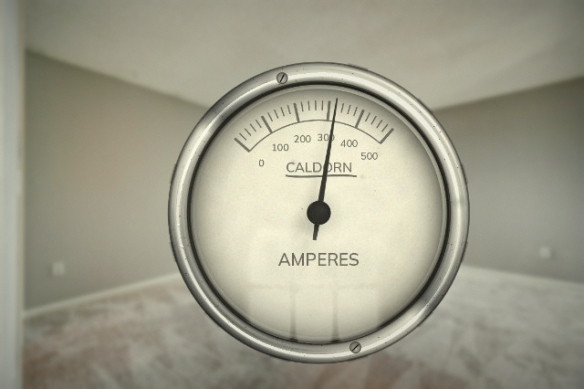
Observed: 320,A
